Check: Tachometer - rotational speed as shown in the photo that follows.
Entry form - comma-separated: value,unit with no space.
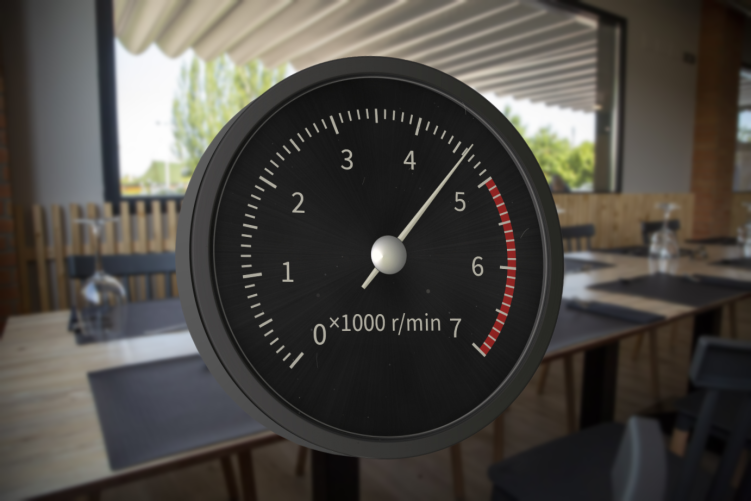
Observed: 4600,rpm
